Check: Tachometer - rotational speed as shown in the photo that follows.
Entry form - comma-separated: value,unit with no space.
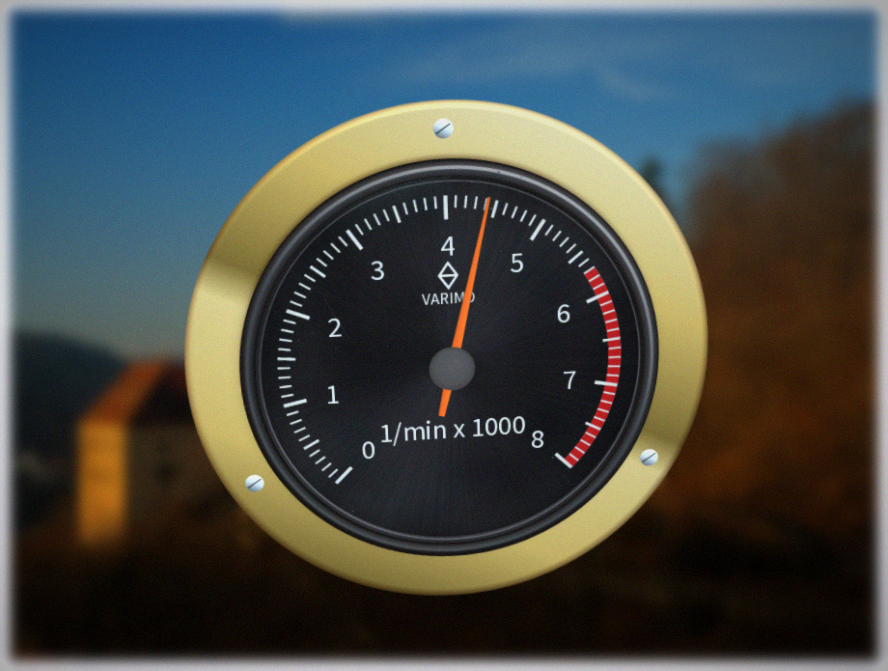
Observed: 4400,rpm
